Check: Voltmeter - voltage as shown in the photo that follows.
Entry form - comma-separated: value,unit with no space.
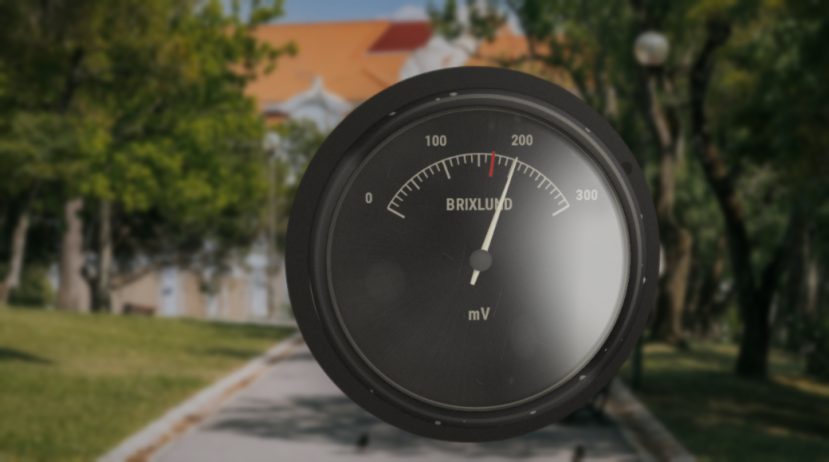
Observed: 200,mV
